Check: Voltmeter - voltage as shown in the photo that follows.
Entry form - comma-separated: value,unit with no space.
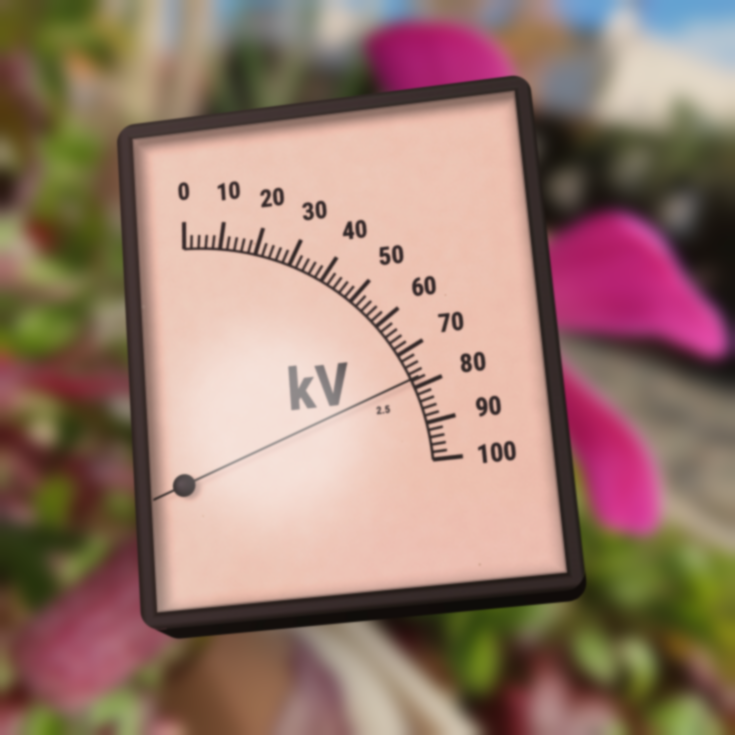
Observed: 78,kV
